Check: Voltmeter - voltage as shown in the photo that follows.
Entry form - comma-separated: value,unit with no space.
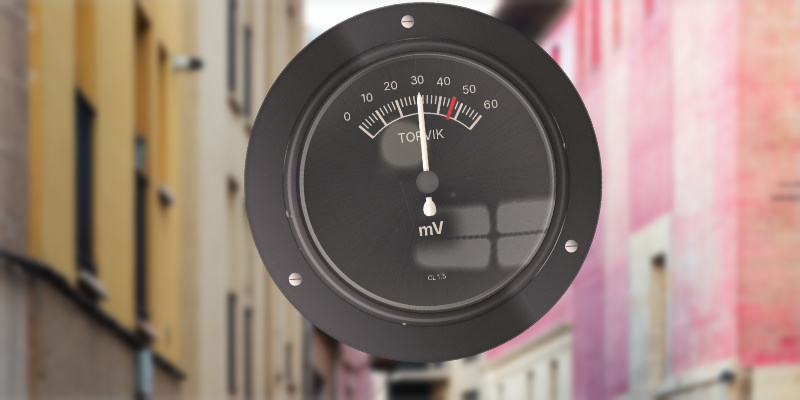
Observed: 30,mV
